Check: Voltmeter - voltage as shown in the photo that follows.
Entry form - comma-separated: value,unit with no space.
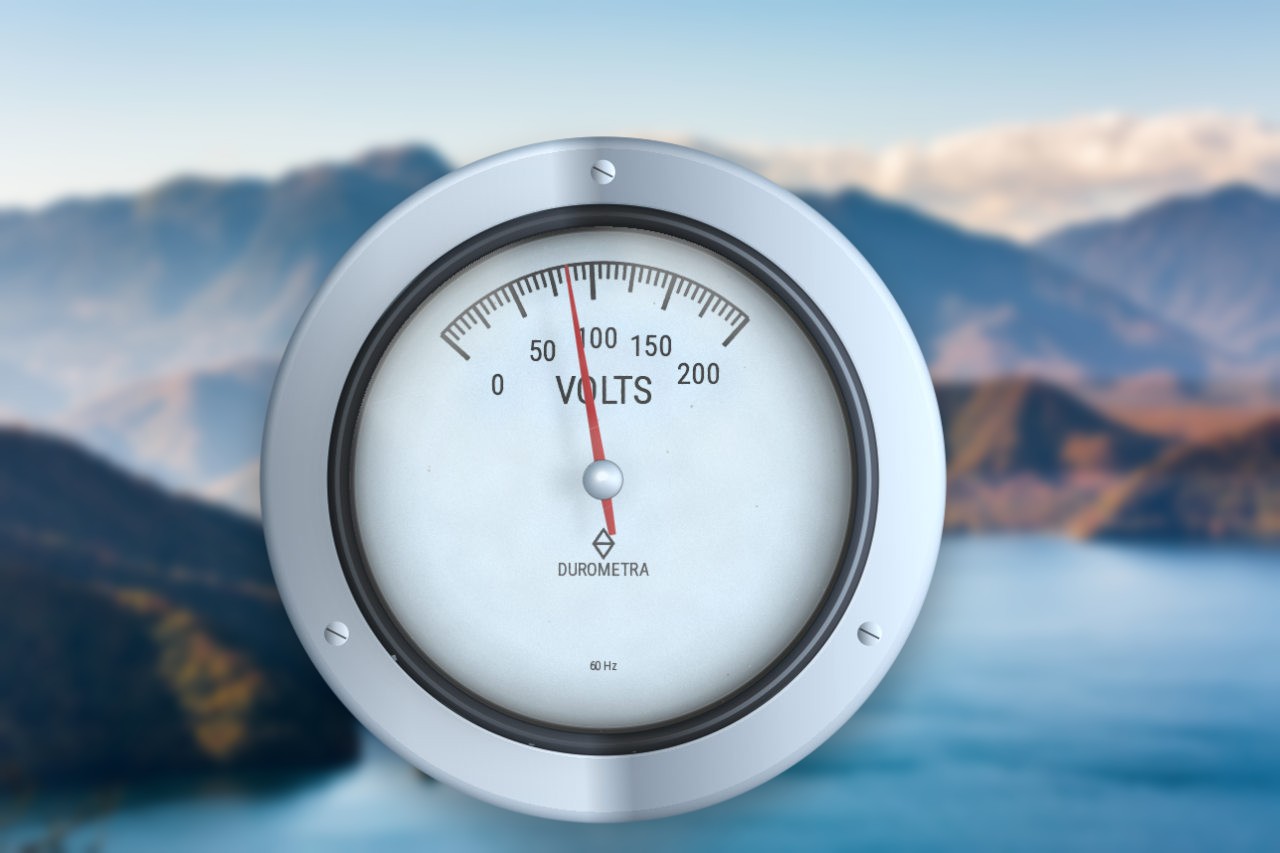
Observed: 85,V
